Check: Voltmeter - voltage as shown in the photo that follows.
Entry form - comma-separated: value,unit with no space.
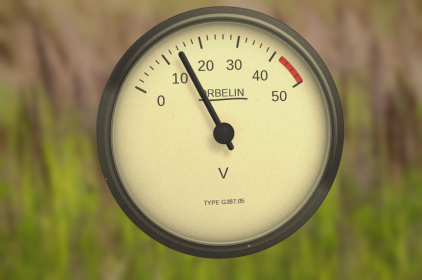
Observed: 14,V
